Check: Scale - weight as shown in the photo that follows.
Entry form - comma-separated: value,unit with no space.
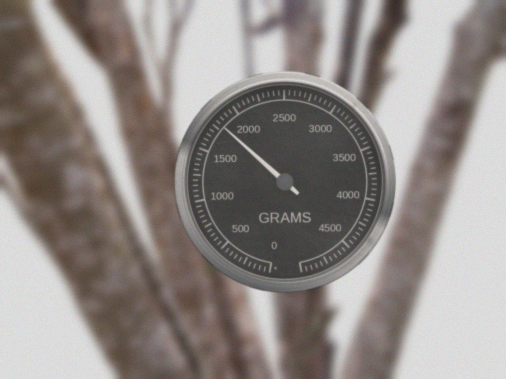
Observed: 1800,g
